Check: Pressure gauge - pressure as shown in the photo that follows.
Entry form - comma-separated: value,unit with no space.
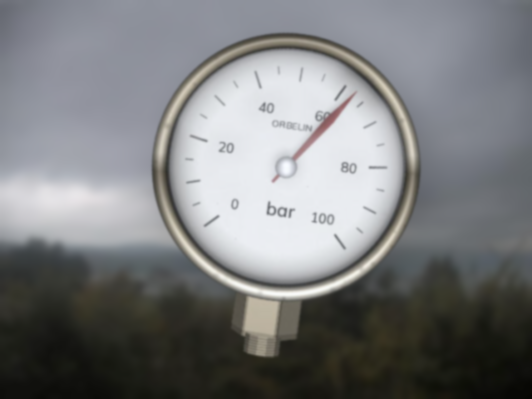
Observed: 62.5,bar
